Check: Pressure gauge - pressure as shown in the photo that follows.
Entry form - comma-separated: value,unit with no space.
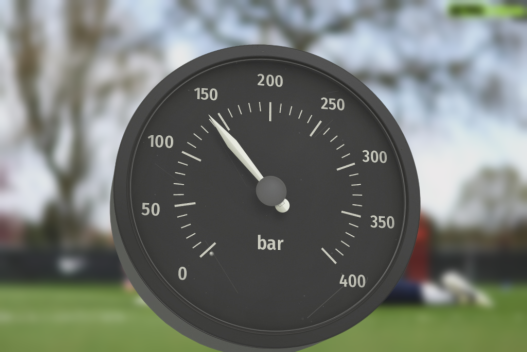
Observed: 140,bar
